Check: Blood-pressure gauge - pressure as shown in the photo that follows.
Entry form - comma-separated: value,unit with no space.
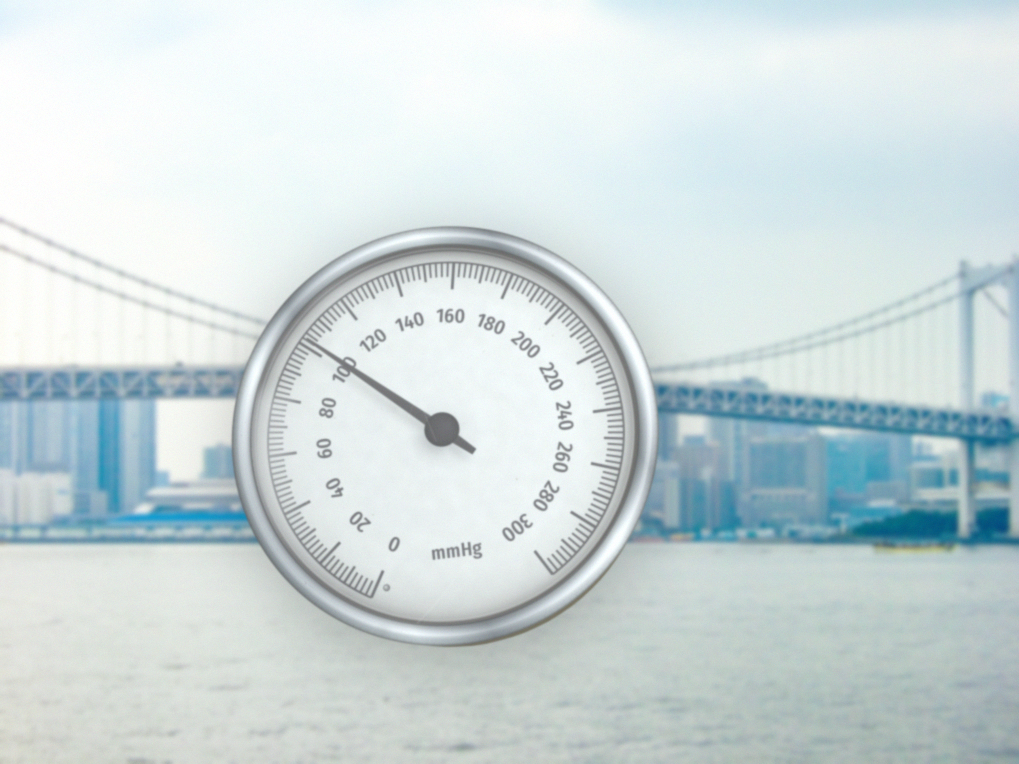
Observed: 102,mmHg
